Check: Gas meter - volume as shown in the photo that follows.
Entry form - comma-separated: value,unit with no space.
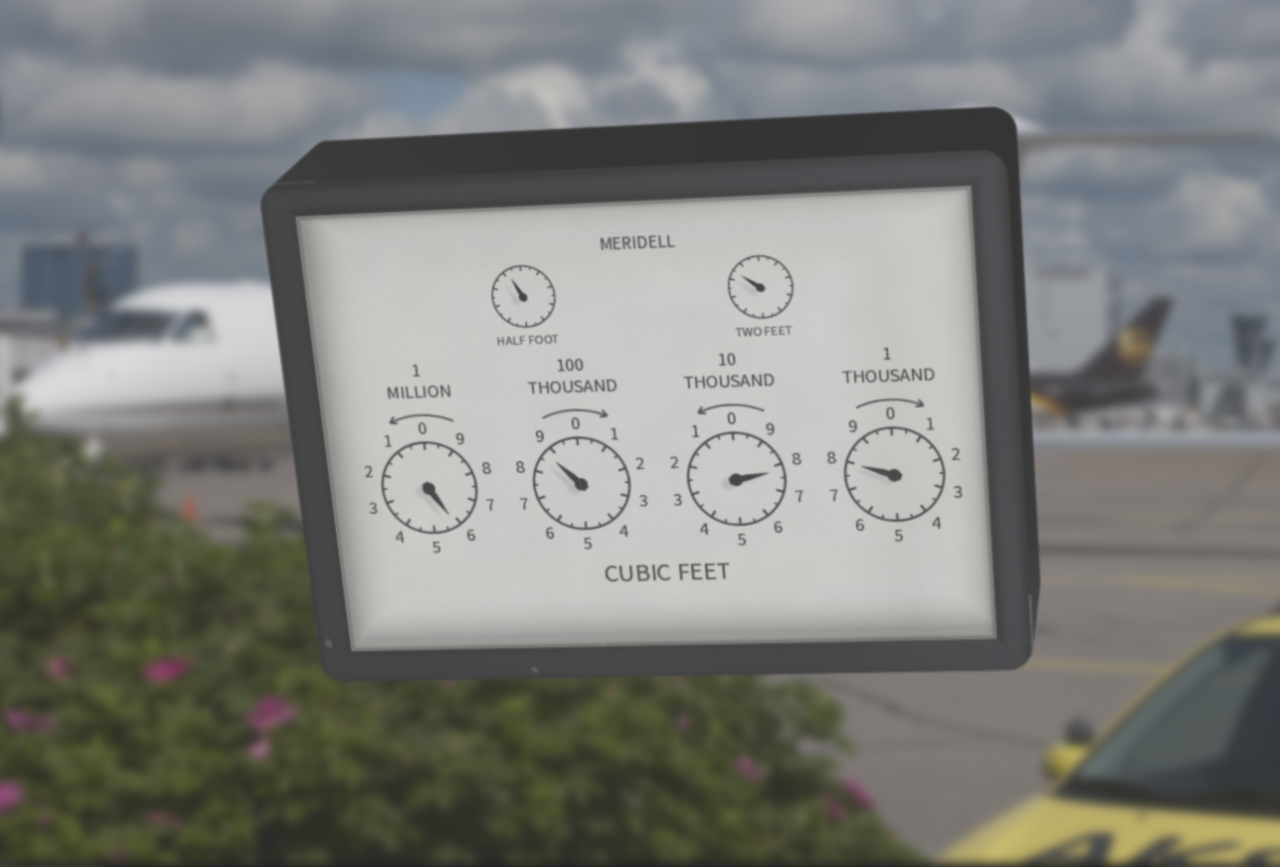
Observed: 587800,ft³
